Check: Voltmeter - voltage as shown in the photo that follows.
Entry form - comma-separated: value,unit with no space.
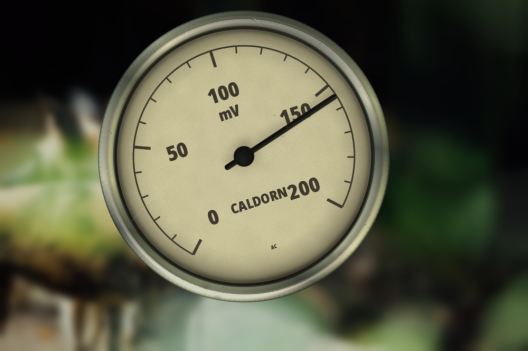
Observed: 155,mV
